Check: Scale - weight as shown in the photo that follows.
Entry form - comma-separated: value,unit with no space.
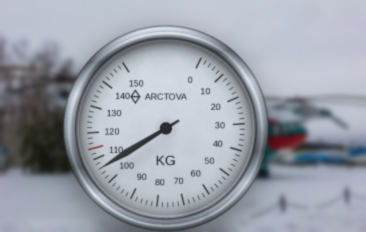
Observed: 106,kg
